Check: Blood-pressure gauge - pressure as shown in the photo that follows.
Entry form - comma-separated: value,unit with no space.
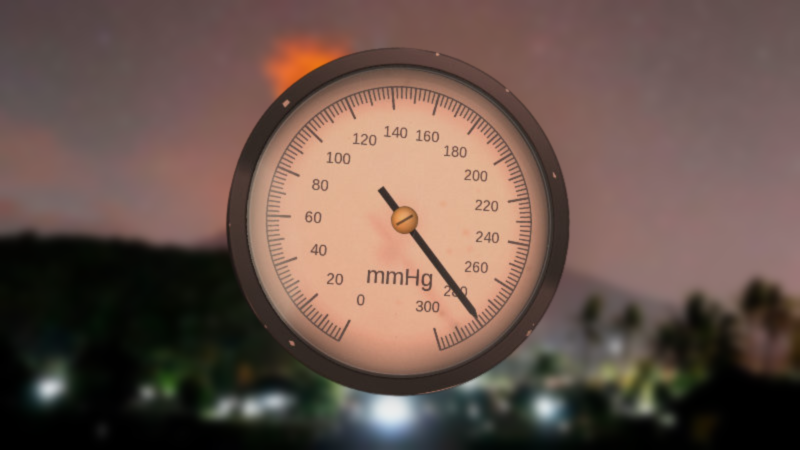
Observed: 280,mmHg
